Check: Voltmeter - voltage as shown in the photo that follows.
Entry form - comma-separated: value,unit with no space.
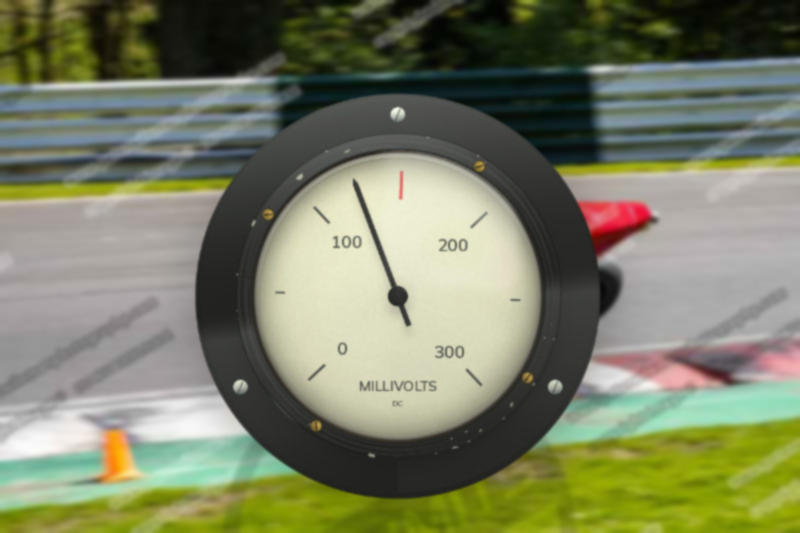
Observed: 125,mV
